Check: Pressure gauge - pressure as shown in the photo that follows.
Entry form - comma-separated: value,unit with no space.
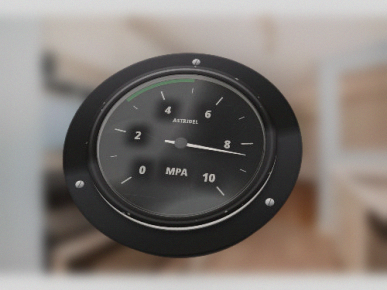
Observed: 8.5,MPa
